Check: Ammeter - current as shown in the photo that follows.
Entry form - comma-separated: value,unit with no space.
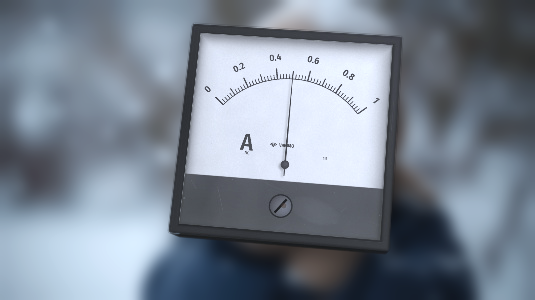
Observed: 0.5,A
